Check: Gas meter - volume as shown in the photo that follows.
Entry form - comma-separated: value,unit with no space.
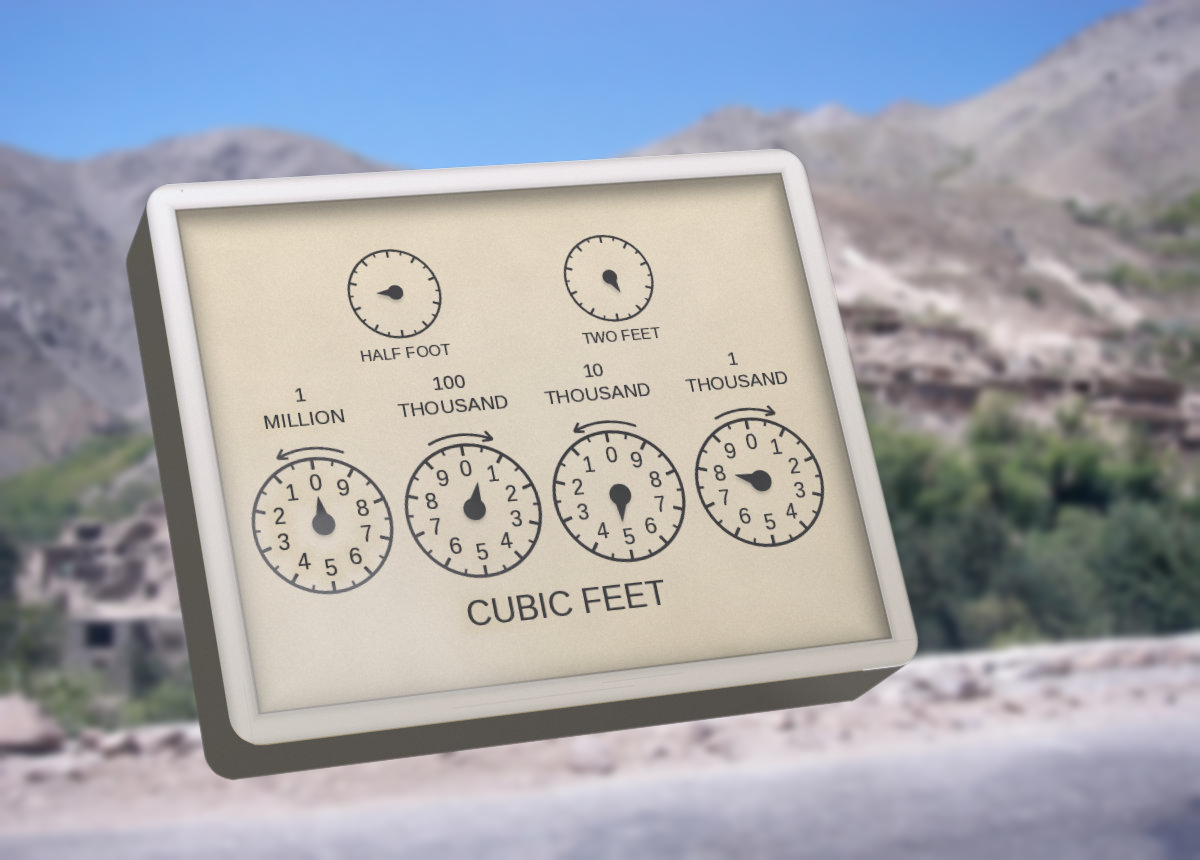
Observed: 4800,ft³
